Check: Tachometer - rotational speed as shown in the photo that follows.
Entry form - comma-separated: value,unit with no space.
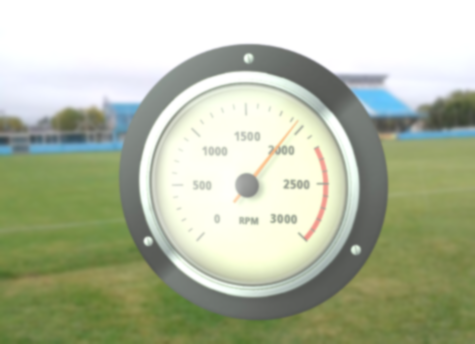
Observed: 1950,rpm
